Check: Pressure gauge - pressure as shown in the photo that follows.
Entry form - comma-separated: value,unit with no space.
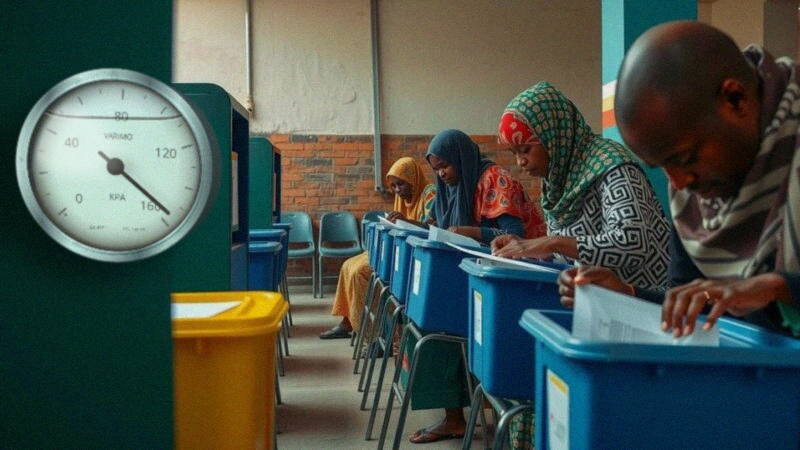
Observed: 155,kPa
